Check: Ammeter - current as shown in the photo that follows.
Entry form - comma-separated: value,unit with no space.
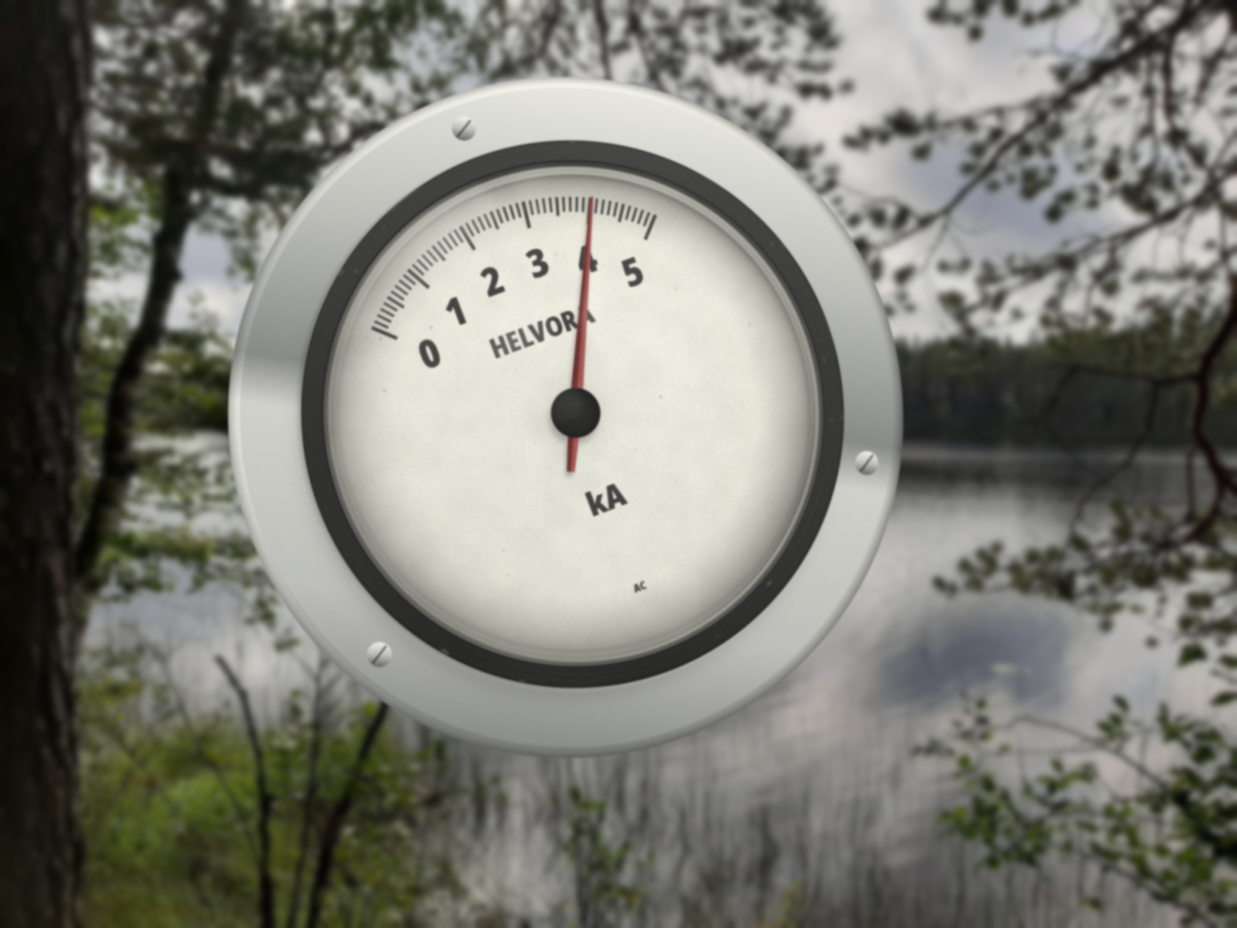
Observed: 4,kA
